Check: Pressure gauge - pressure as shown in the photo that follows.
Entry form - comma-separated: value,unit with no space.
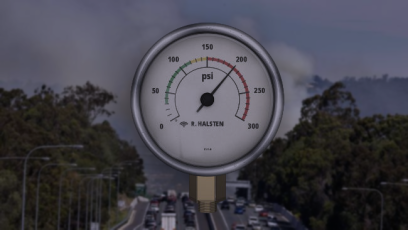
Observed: 200,psi
